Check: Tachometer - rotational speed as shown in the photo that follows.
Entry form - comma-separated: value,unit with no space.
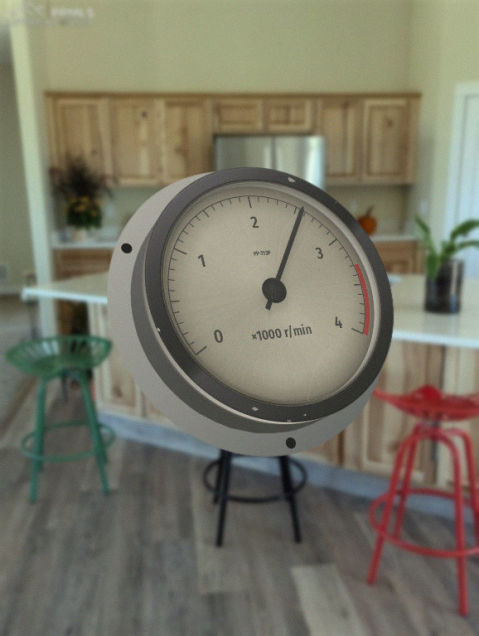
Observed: 2550,rpm
